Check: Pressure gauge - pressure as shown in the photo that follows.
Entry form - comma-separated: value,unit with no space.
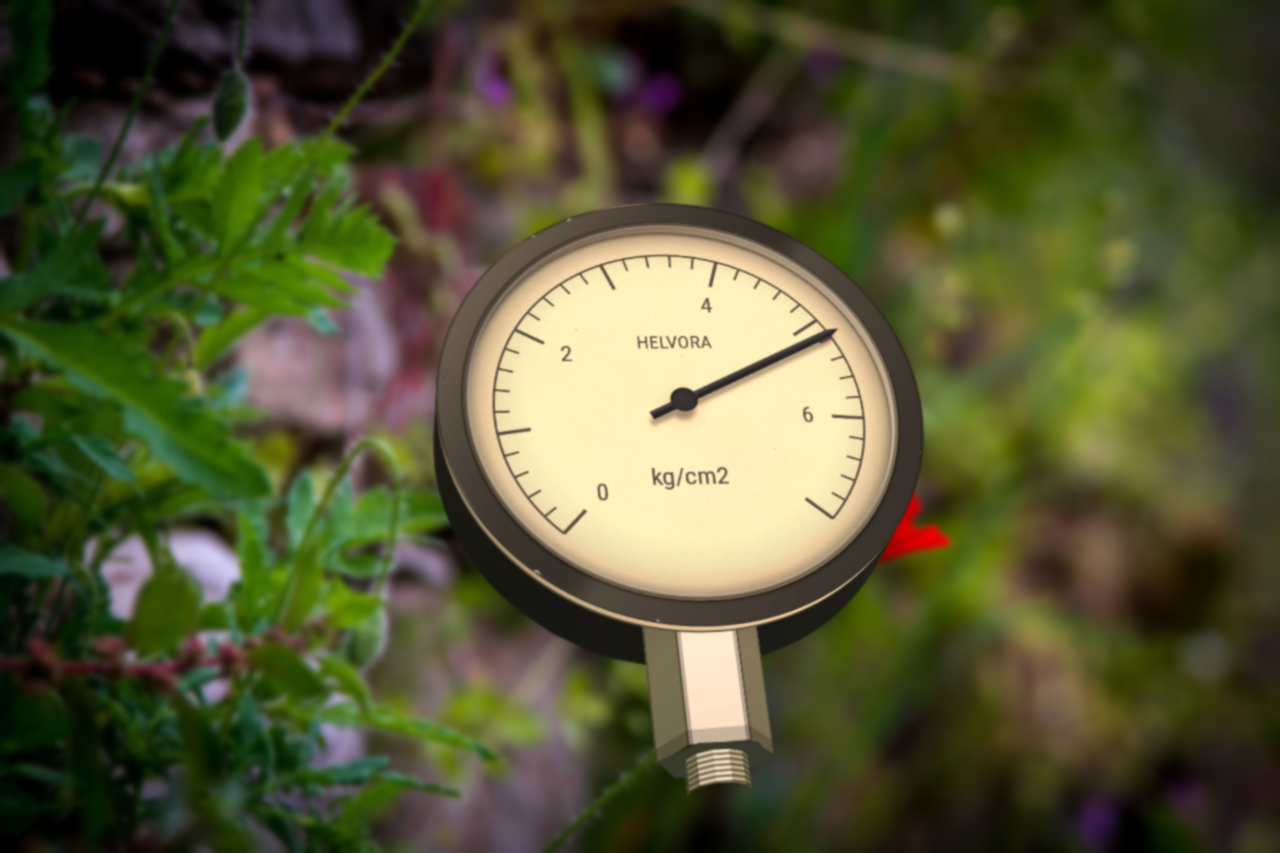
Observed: 5.2,kg/cm²
